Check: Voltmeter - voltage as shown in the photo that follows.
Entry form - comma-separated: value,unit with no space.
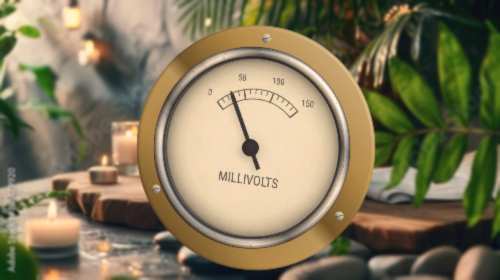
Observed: 30,mV
